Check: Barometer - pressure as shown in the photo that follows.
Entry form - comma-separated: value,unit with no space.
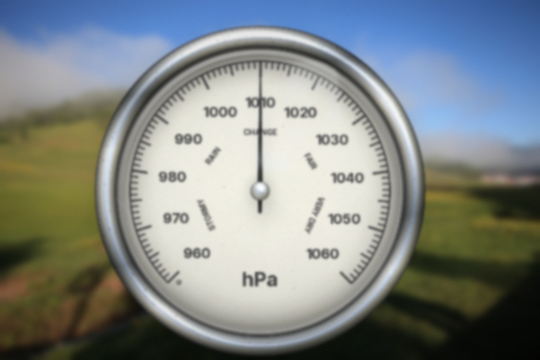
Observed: 1010,hPa
